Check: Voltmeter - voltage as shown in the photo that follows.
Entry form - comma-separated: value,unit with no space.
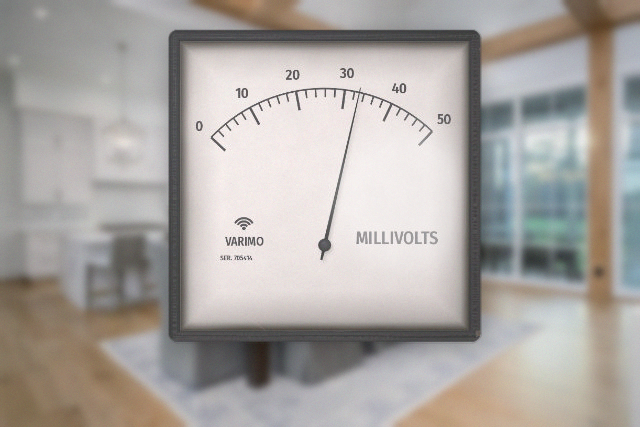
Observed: 33,mV
